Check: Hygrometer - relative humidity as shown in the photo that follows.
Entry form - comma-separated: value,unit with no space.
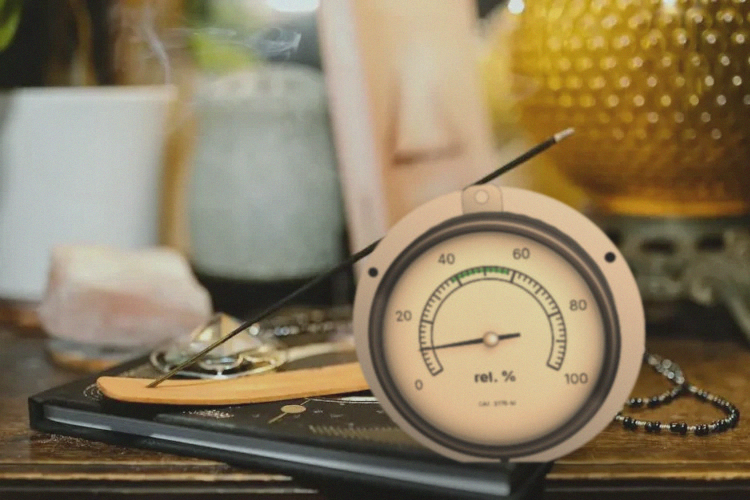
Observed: 10,%
